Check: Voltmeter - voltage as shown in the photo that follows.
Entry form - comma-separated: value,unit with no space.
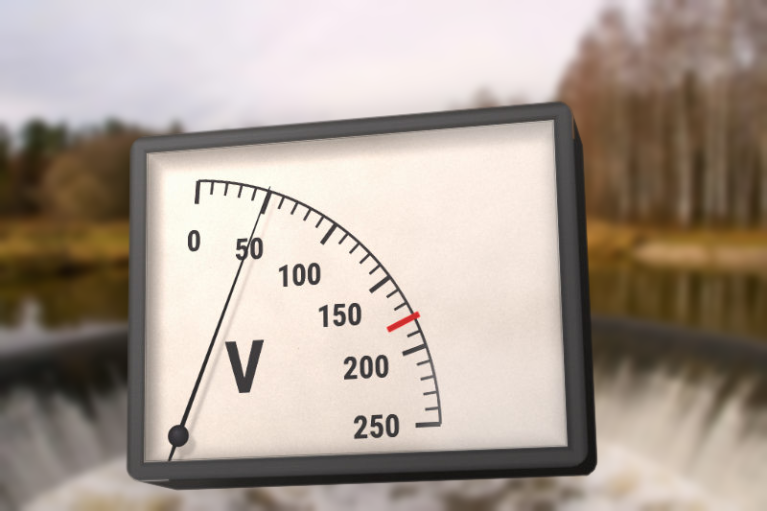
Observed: 50,V
